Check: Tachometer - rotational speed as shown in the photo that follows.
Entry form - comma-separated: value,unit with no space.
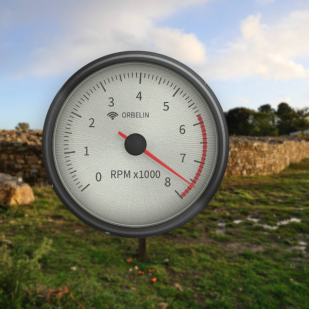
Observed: 7600,rpm
